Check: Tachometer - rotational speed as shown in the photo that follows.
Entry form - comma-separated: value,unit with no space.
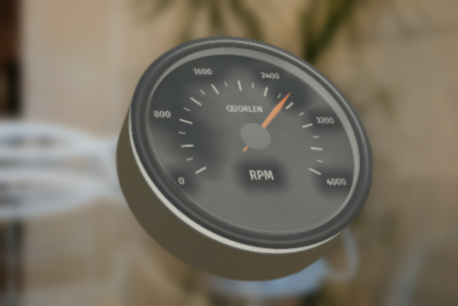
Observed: 2700,rpm
